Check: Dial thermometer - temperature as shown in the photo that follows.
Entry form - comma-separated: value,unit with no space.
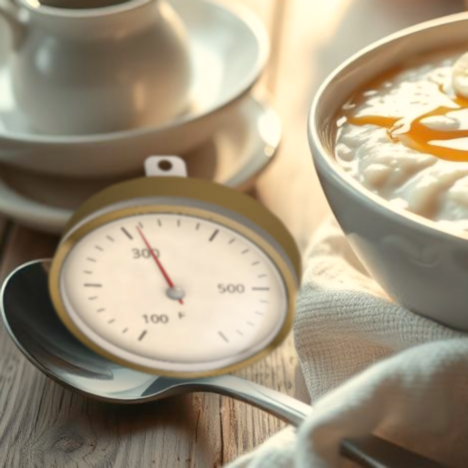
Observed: 320,°F
